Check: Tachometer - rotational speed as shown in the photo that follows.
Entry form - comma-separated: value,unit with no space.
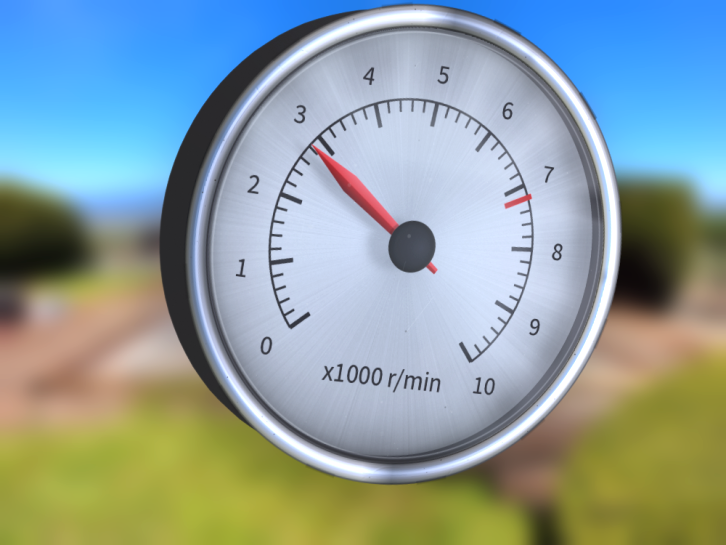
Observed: 2800,rpm
